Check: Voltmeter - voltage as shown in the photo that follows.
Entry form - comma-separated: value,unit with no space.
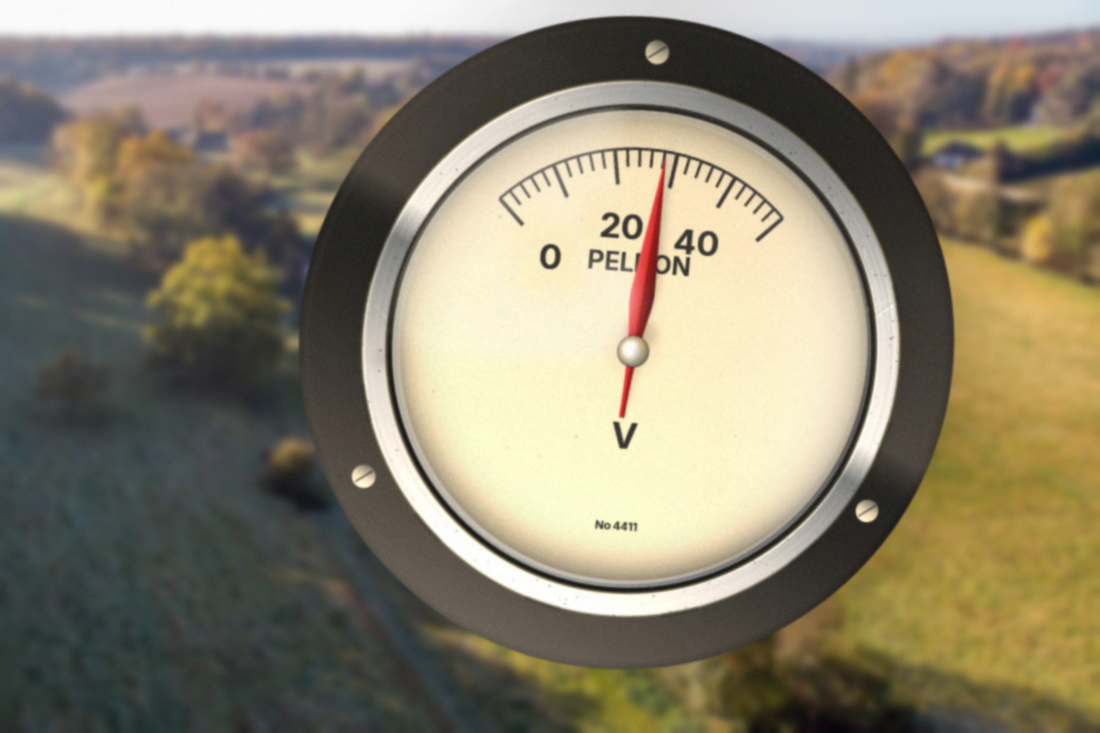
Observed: 28,V
